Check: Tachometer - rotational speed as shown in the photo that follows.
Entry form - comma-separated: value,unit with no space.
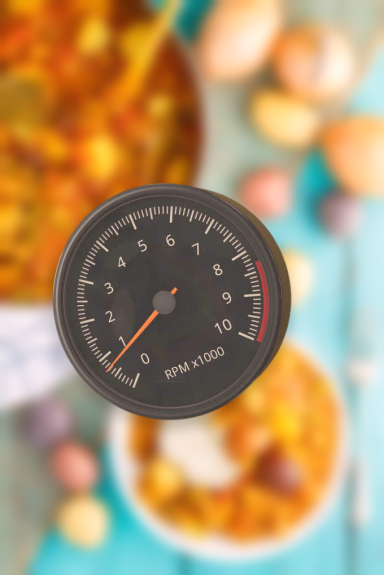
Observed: 700,rpm
